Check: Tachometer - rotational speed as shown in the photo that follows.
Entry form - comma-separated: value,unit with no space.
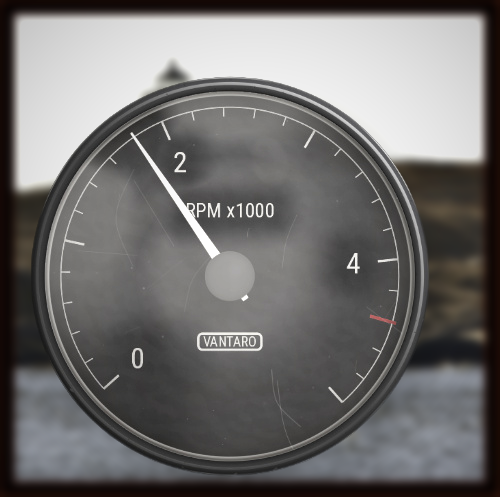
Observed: 1800,rpm
